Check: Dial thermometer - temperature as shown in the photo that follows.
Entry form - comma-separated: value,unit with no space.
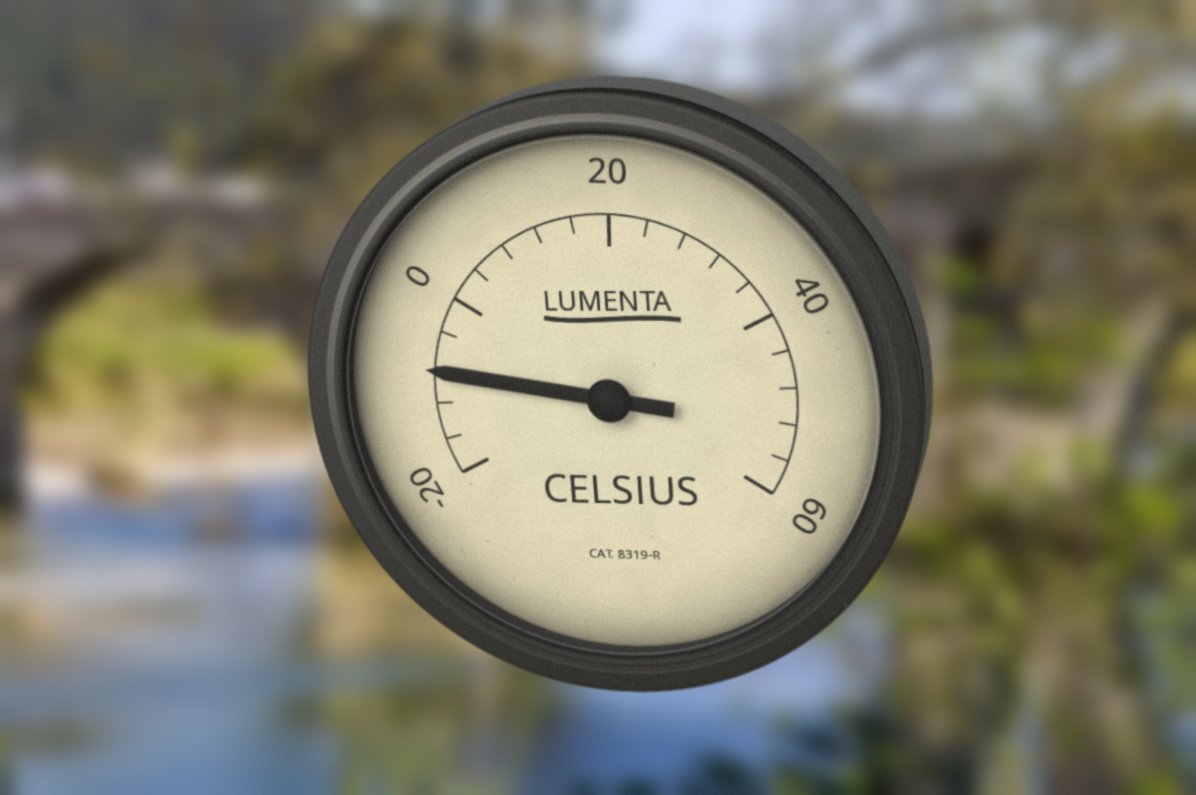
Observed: -8,°C
